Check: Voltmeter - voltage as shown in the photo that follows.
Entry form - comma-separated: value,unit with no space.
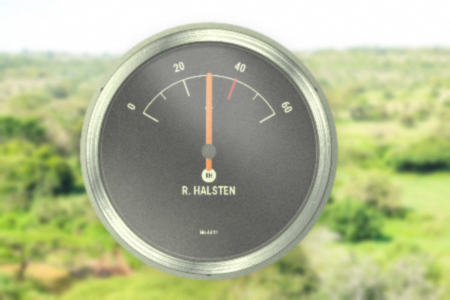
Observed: 30,V
